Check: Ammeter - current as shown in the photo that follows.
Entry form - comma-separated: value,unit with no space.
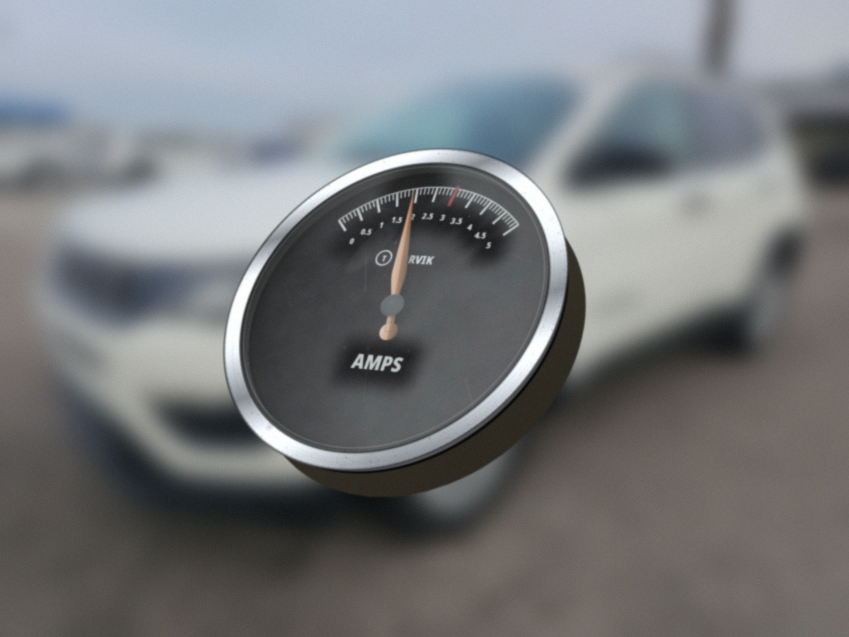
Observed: 2,A
